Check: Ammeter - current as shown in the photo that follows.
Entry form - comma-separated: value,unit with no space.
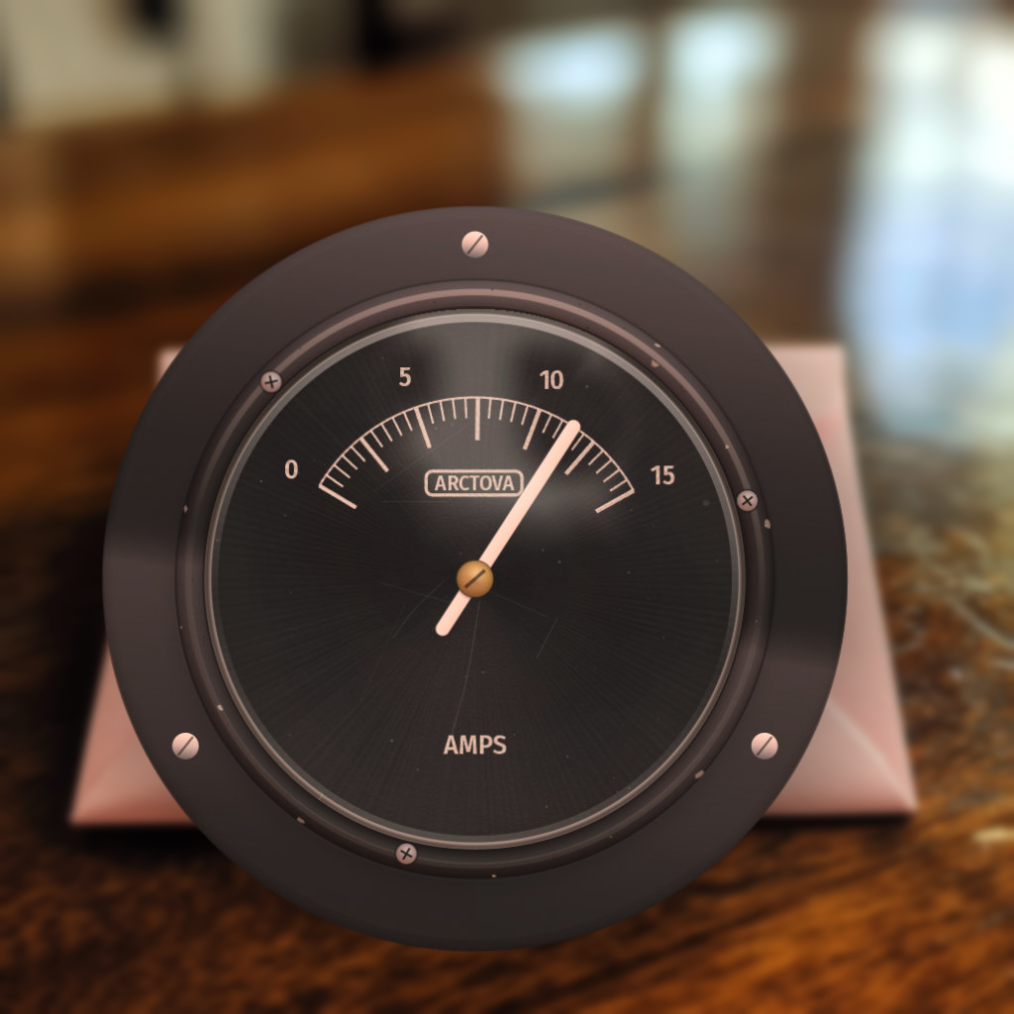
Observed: 11.5,A
